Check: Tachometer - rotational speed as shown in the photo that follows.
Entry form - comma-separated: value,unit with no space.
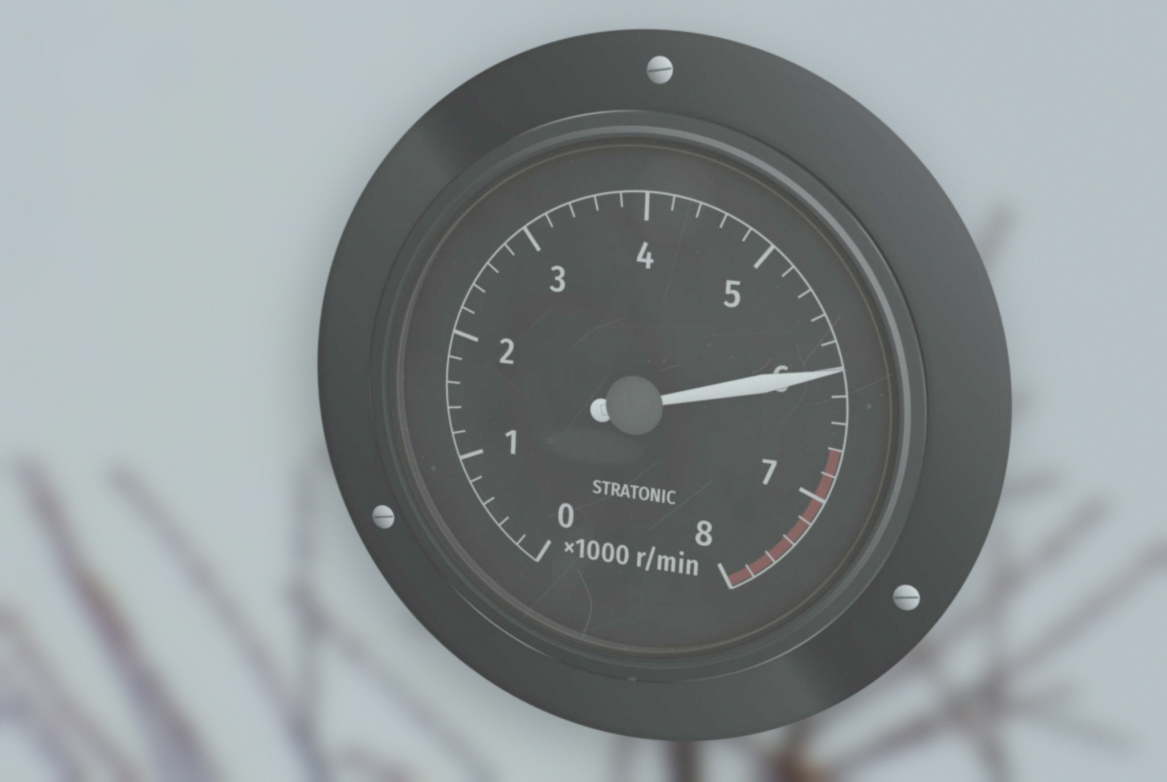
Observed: 6000,rpm
